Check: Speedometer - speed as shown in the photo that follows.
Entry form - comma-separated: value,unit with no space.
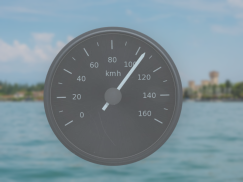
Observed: 105,km/h
